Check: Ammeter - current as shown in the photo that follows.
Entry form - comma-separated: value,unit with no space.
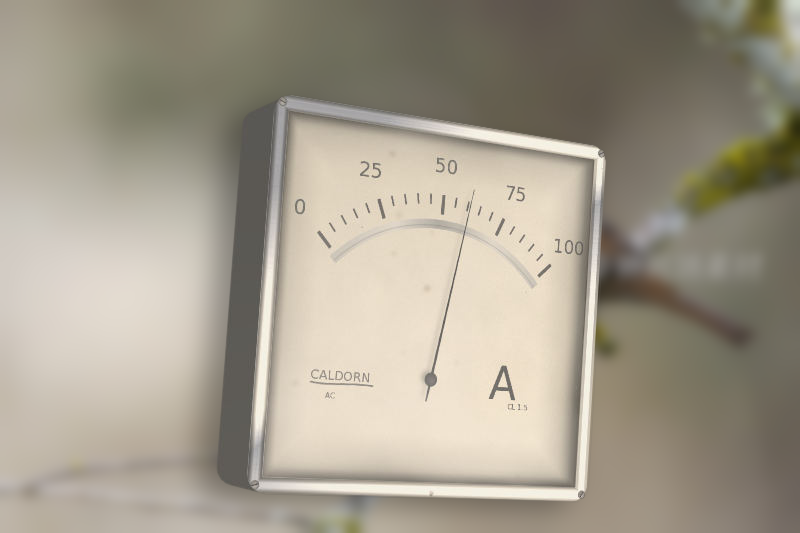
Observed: 60,A
